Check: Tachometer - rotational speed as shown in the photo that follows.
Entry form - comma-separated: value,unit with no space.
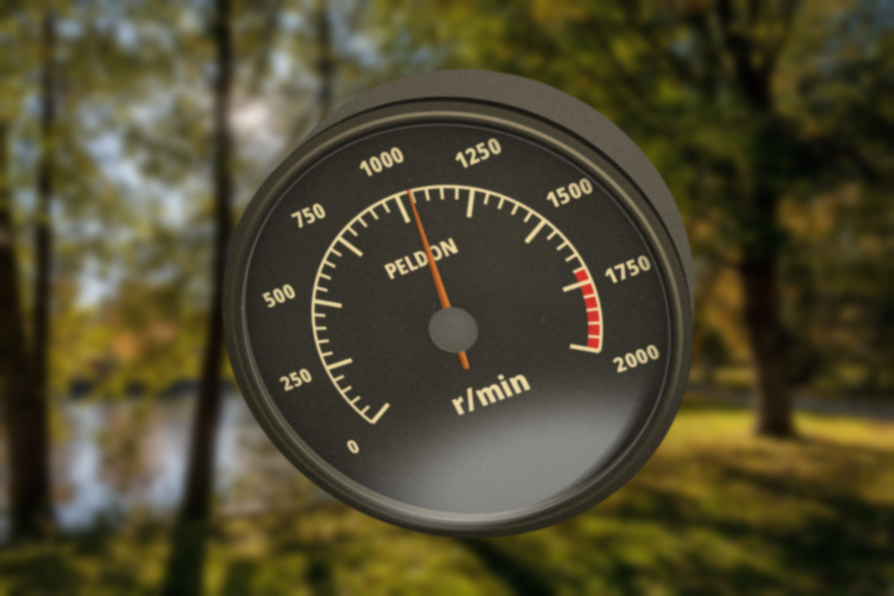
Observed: 1050,rpm
